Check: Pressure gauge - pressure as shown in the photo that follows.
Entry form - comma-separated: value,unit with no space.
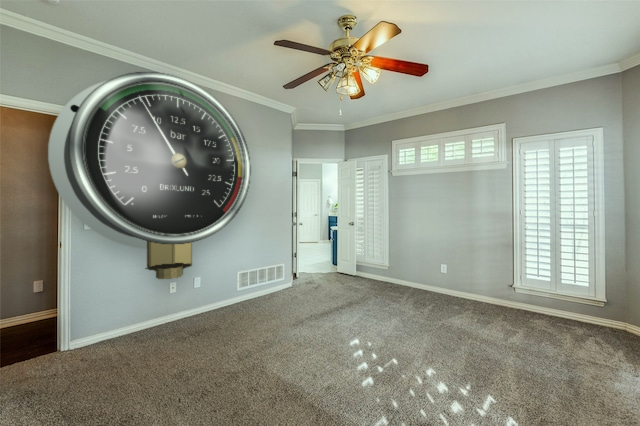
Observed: 9.5,bar
